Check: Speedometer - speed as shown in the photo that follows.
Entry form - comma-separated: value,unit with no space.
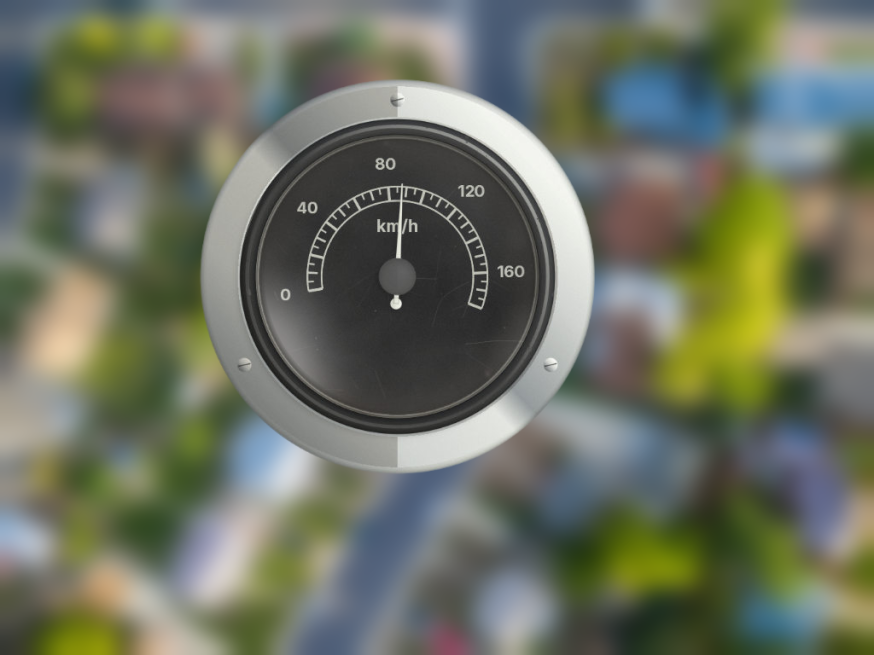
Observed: 87.5,km/h
